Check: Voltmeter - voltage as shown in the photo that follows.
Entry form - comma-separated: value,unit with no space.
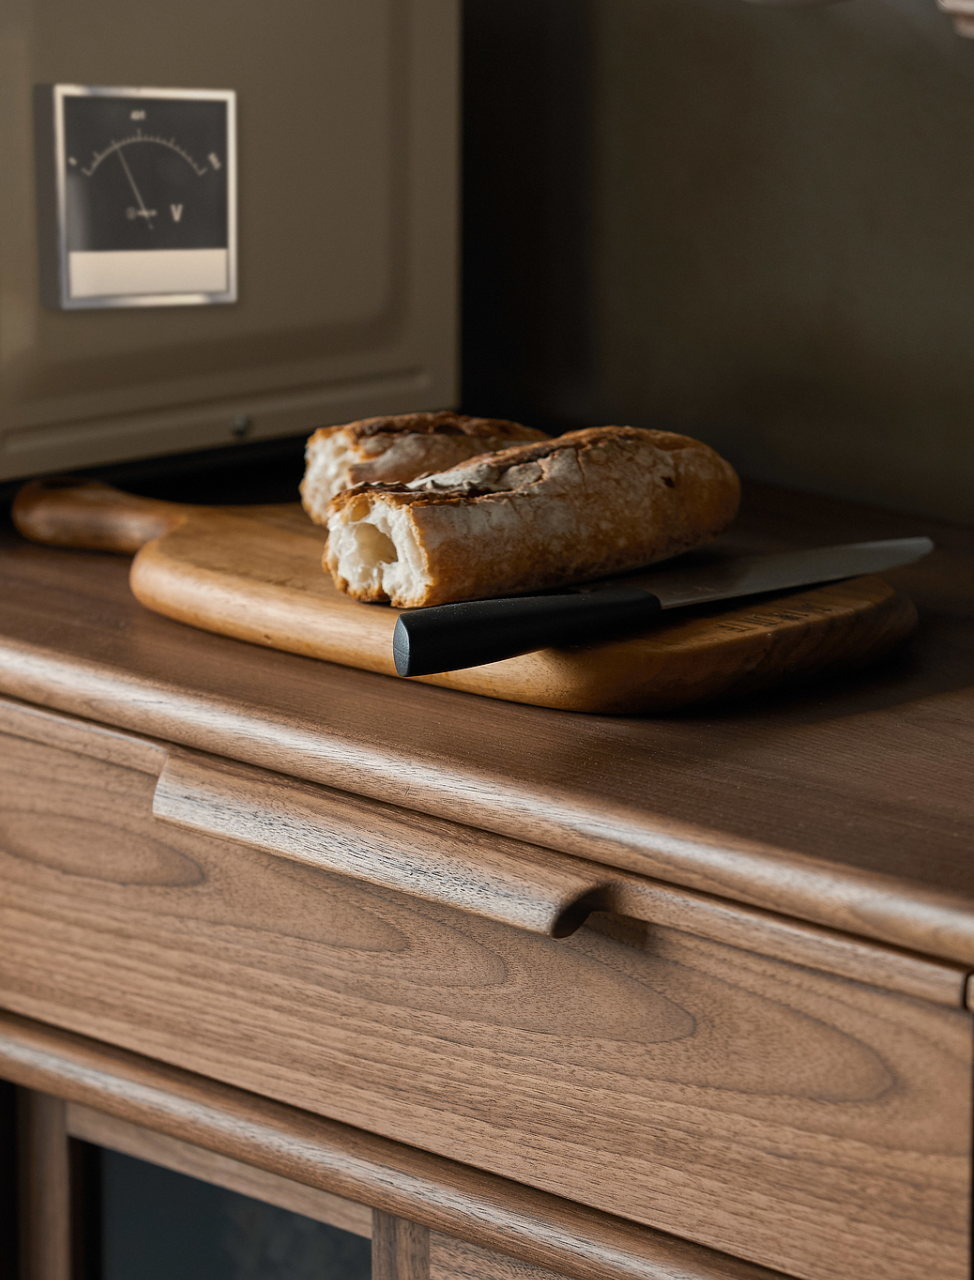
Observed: 300,V
